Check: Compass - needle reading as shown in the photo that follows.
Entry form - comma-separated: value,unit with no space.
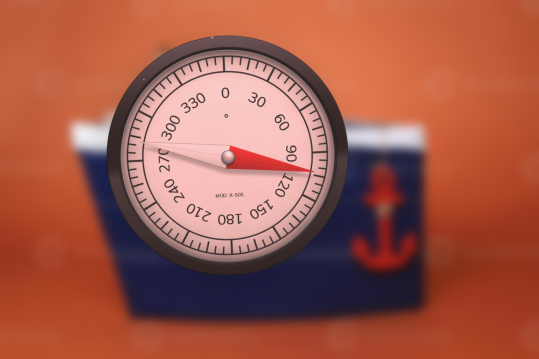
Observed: 102.5,°
